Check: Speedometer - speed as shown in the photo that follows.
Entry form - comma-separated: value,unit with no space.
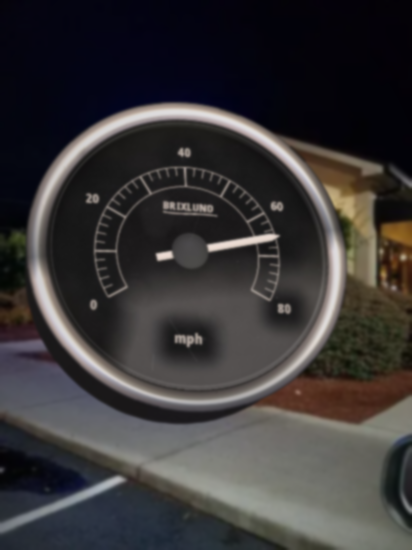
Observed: 66,mph
